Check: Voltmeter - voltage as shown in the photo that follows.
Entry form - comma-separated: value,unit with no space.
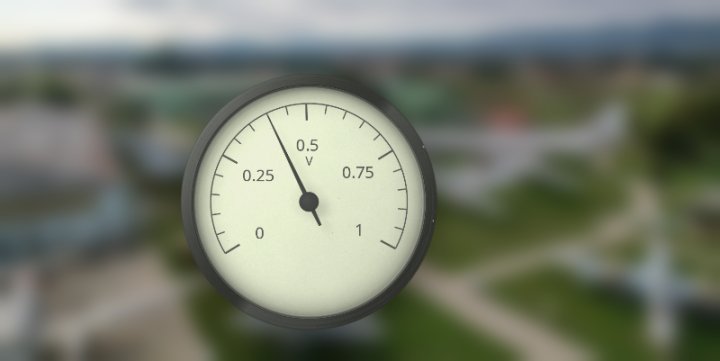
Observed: 0.4,V
